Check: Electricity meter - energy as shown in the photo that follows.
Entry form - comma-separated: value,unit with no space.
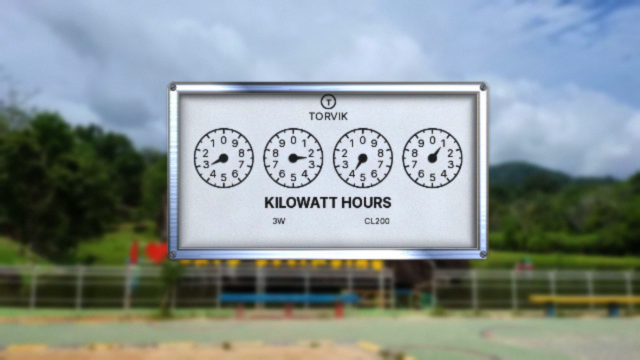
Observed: 3241,kWh
